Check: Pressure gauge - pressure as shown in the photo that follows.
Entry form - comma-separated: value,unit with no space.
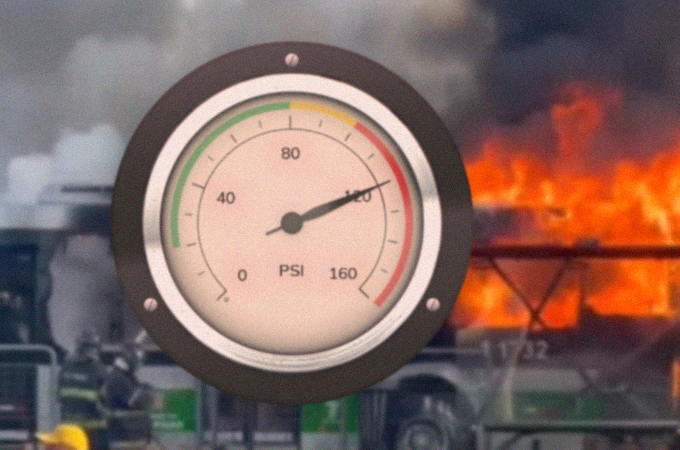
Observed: 120,psi
